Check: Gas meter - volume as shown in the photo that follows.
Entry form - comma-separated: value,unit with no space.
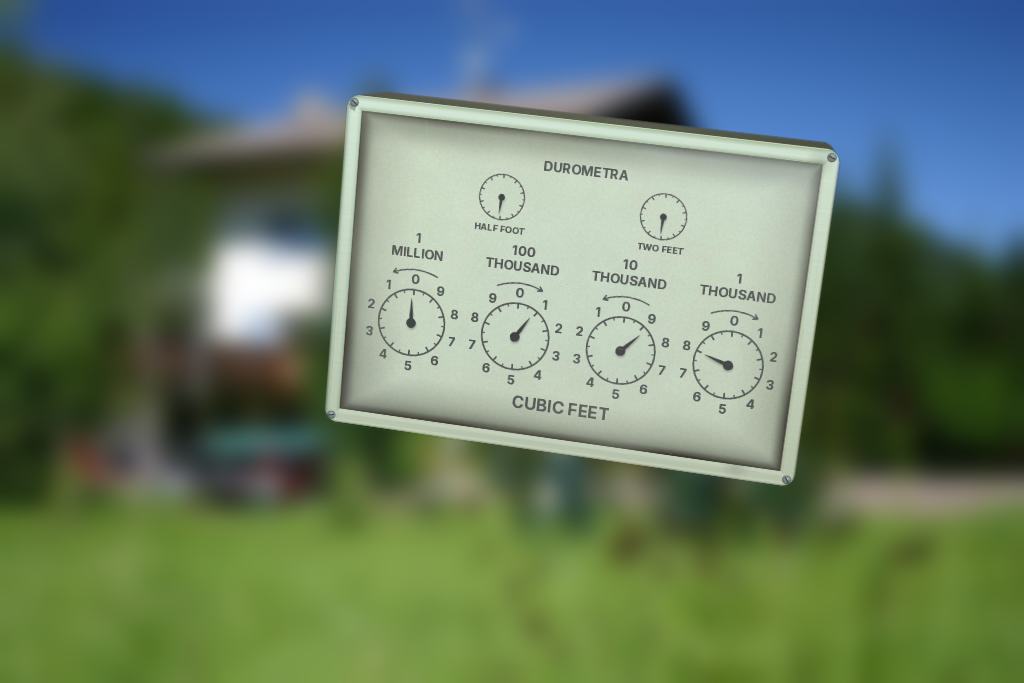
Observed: 8800,ft³
